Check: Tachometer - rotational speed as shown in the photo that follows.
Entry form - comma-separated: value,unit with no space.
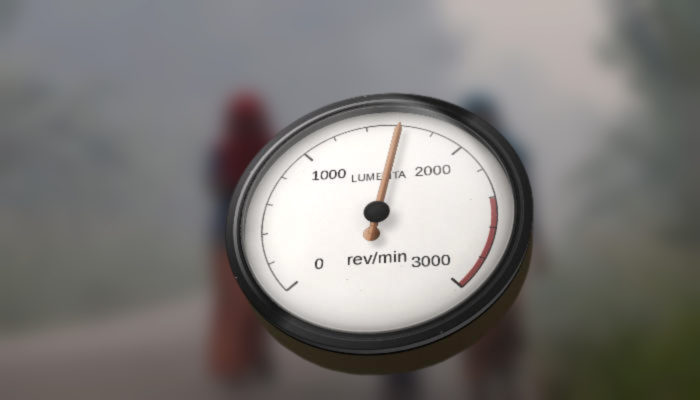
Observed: 1600,rpm
